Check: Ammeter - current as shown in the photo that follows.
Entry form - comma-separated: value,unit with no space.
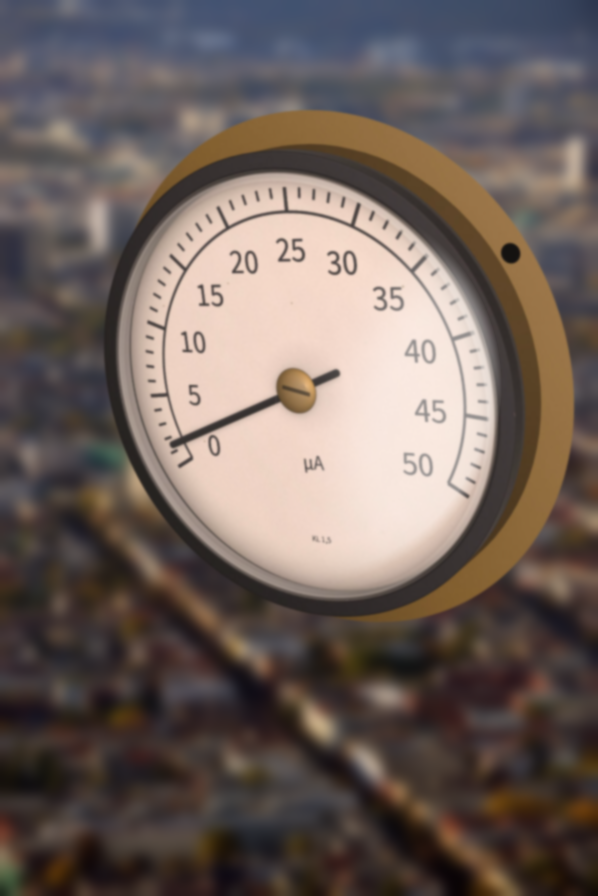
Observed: 1.5,µA
